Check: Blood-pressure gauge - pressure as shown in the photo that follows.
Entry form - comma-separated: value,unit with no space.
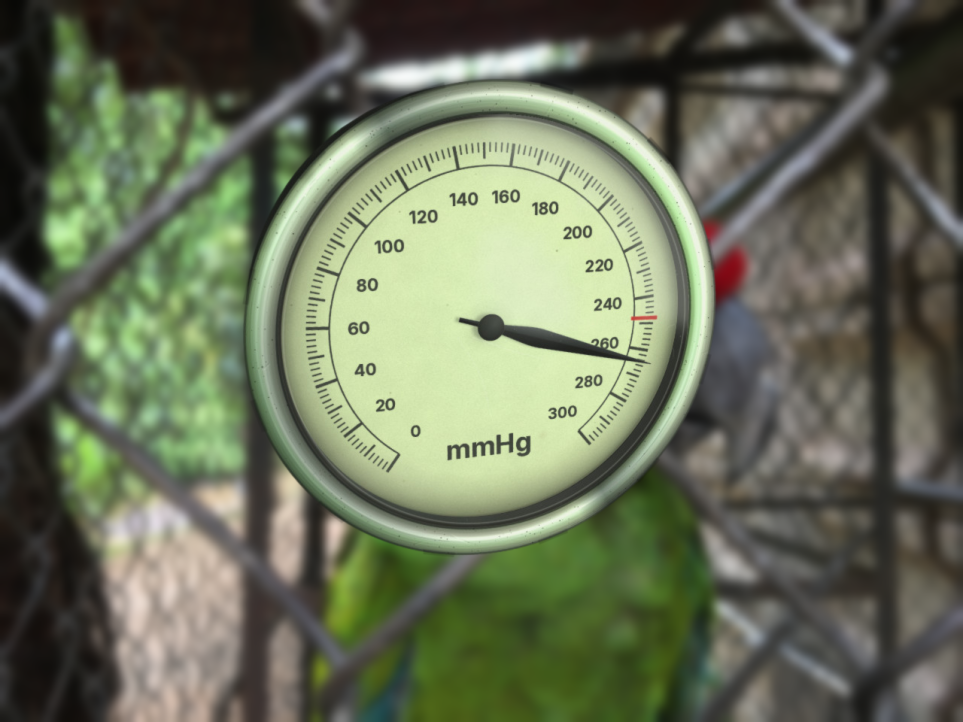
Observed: 264,mmHg
